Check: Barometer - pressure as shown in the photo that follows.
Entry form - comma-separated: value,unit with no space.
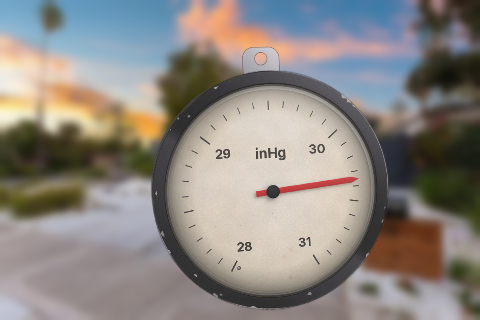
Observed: 30.35,inHg
